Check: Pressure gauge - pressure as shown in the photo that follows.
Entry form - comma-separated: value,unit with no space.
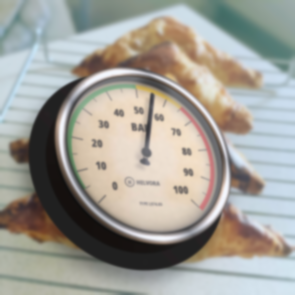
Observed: 55,bar
